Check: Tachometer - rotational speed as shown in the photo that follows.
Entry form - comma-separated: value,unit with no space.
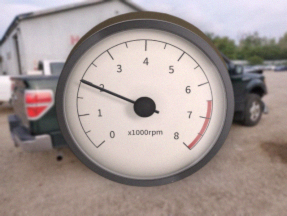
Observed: 2000,rpm
